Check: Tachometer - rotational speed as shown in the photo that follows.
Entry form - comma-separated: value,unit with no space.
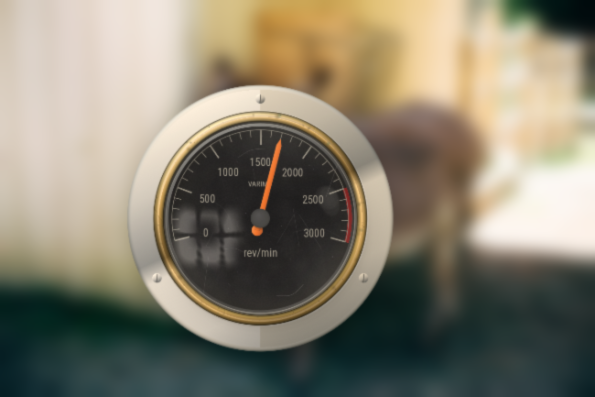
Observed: 1700,rpm
